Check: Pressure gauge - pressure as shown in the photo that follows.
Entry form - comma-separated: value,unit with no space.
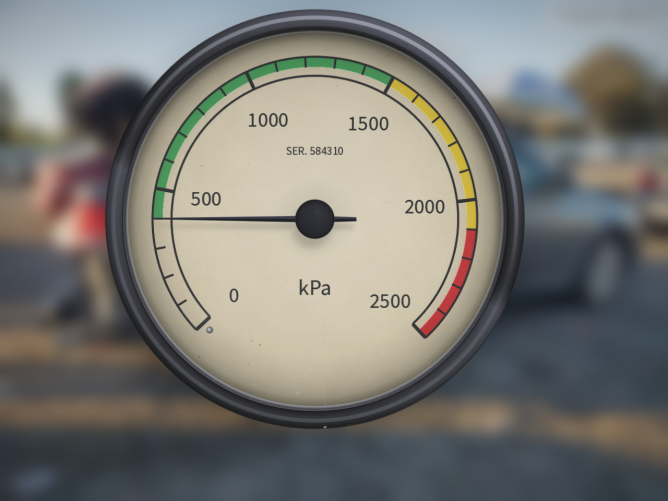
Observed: 400,kPa
